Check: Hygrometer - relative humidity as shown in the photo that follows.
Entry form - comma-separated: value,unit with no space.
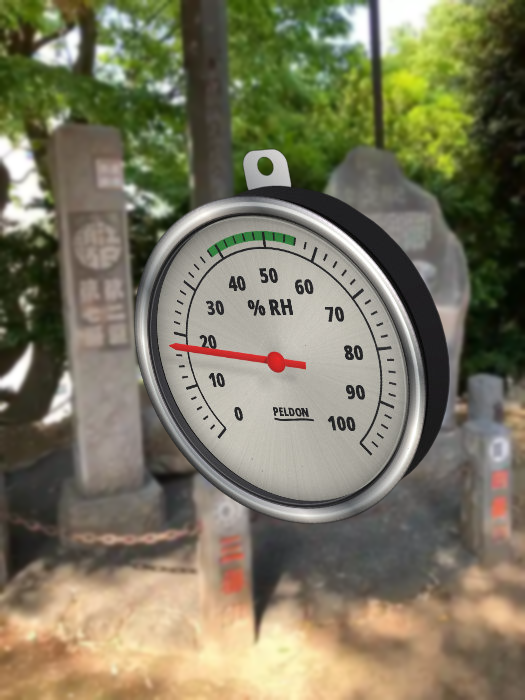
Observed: 18,%
